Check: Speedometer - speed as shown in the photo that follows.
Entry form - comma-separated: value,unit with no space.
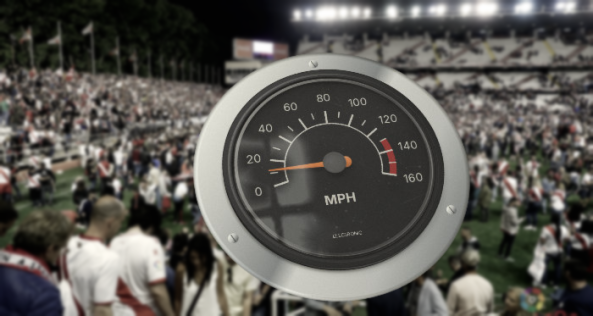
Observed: 10,mph
